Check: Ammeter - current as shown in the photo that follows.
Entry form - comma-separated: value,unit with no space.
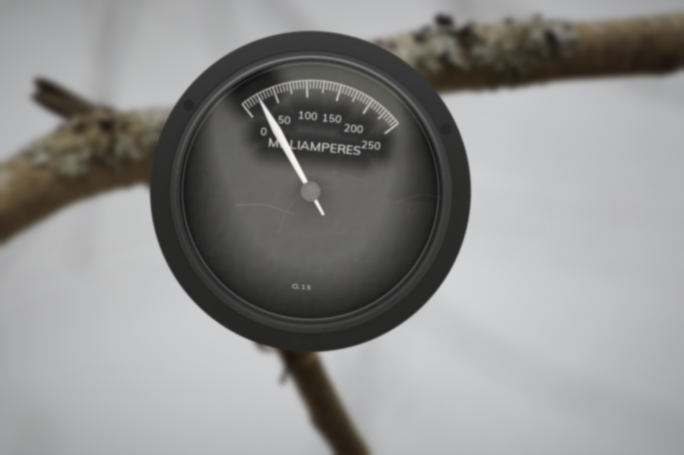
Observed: 25,mA
